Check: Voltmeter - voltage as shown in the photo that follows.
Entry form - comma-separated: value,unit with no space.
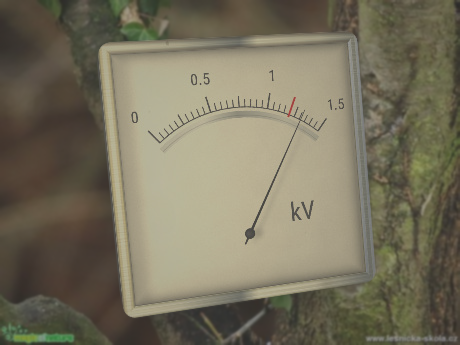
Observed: 1.3,kV
